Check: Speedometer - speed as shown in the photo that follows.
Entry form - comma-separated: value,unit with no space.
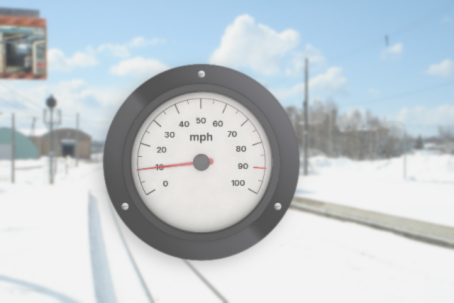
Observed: 10,mph
